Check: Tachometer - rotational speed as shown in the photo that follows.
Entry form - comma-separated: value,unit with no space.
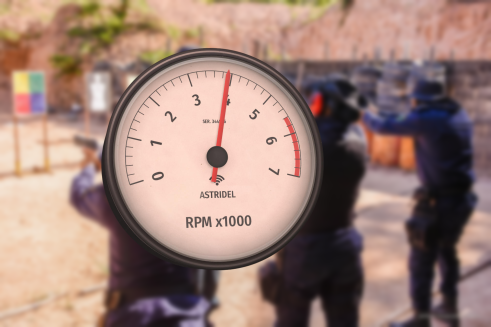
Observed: 3900,rpm
